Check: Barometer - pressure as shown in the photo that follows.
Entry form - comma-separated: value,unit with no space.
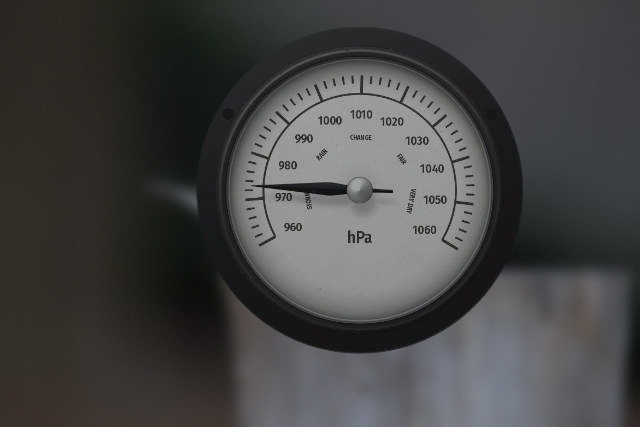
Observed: 973,hPa
